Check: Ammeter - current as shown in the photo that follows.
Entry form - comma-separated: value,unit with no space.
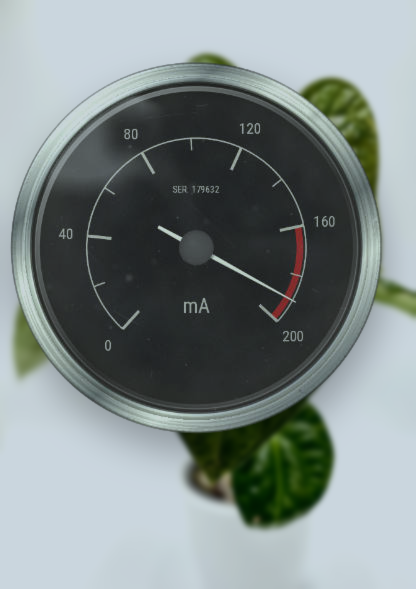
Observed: 190,mA
